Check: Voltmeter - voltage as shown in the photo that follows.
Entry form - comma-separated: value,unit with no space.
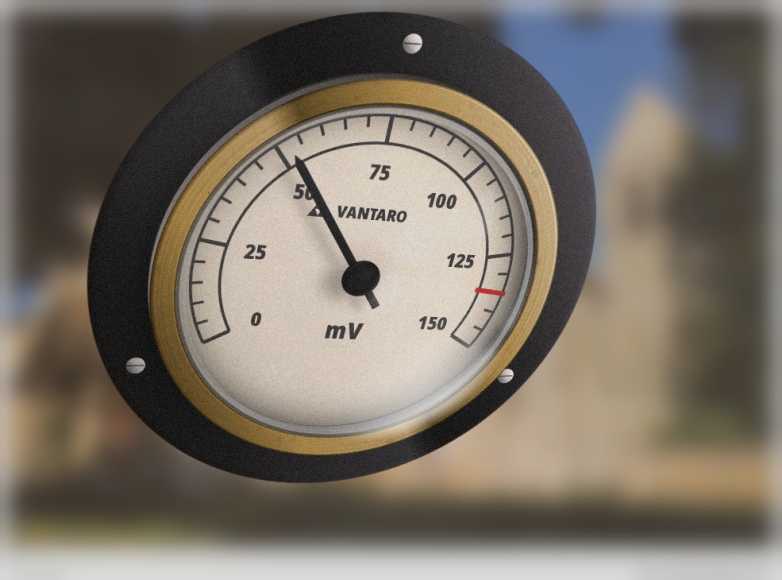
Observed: 52.5,mV
